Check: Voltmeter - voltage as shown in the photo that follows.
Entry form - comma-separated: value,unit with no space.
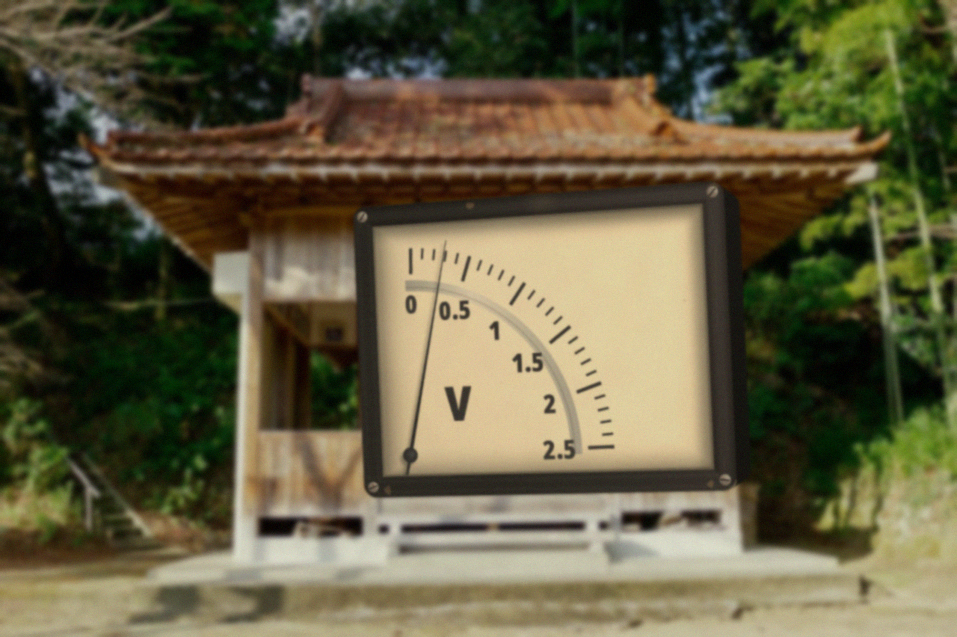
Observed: 0.3,V
